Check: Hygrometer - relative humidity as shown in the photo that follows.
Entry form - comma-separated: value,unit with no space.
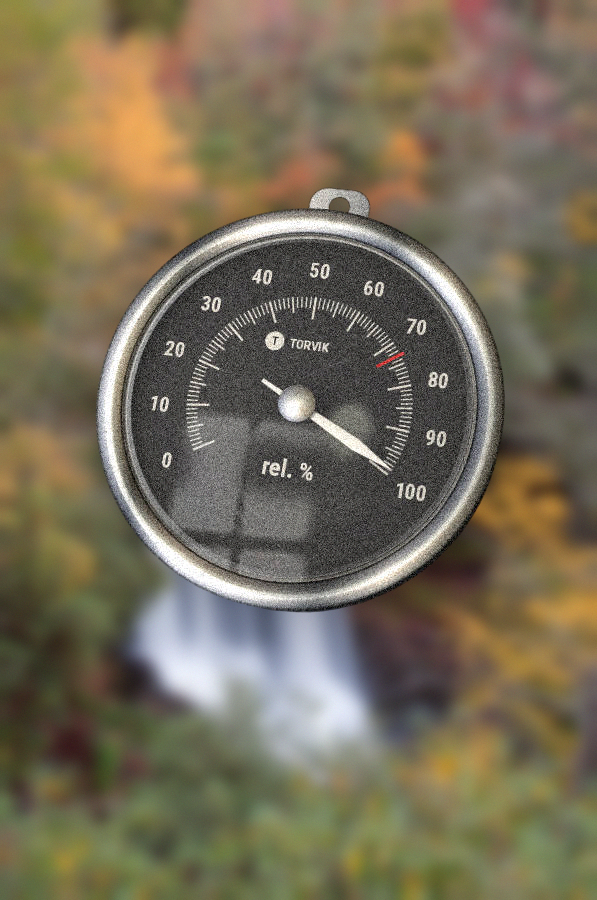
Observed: 99,%
